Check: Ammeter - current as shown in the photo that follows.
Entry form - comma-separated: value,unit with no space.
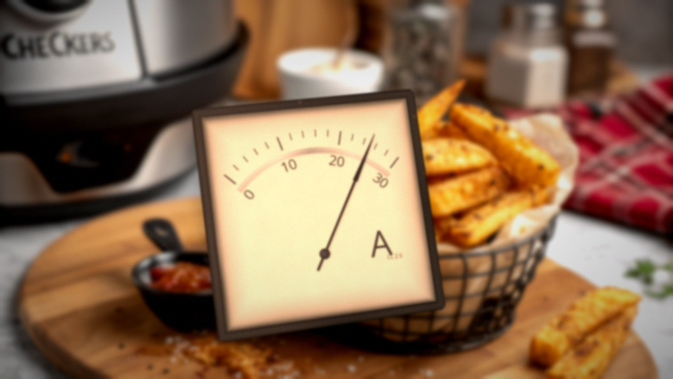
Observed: 25,A
